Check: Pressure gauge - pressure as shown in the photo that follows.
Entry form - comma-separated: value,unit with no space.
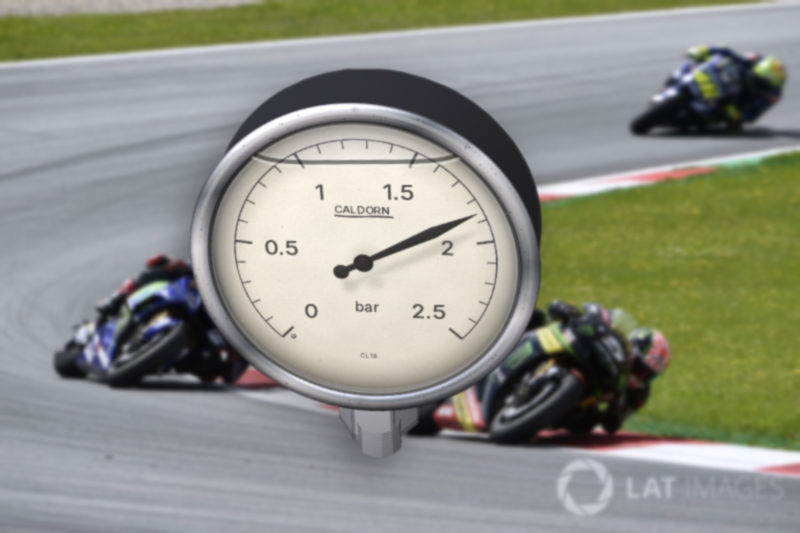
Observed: 1.85,bar
